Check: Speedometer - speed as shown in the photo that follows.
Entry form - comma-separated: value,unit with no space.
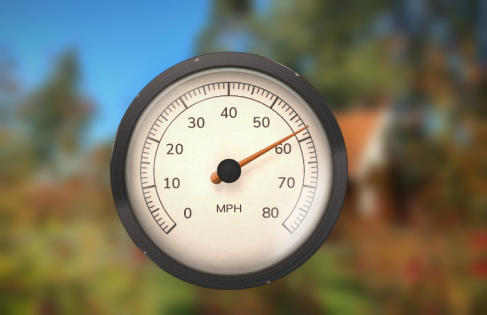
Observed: 58,mph
